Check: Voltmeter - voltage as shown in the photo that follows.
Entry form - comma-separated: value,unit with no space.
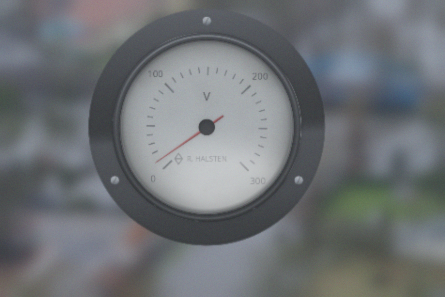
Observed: 10,V
